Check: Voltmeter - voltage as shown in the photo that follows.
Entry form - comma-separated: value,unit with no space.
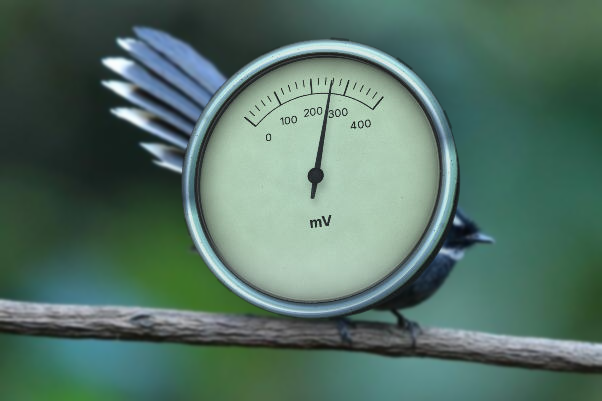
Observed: 260,mV
